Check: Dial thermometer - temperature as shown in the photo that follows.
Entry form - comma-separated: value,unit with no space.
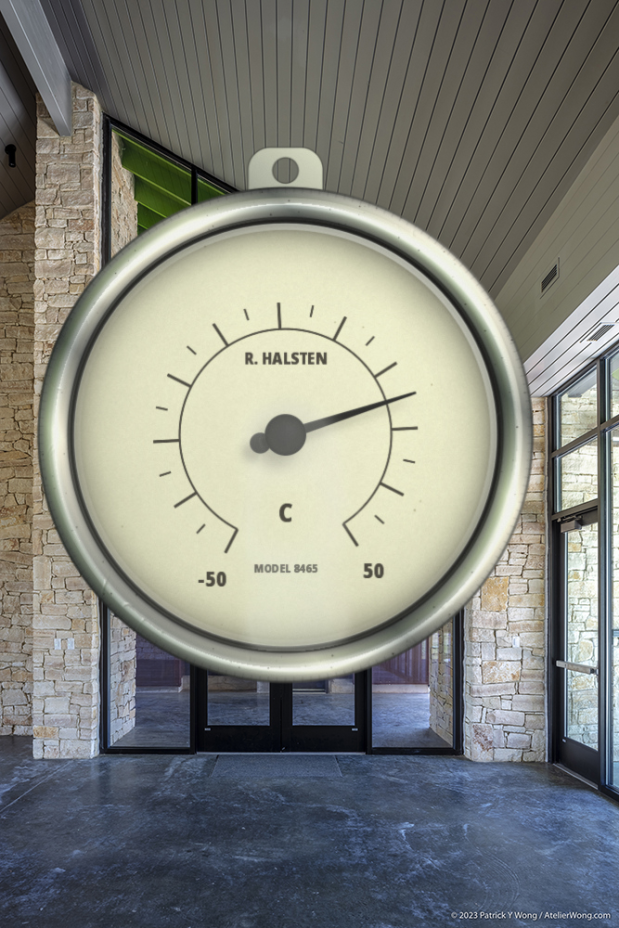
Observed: 25,°C
